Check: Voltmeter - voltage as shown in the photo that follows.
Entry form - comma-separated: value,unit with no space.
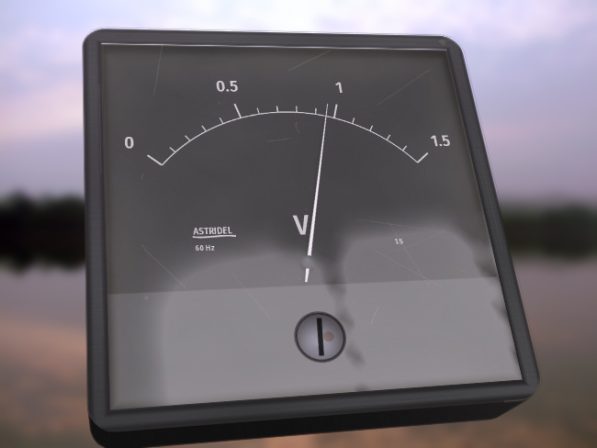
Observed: 0.95,V
